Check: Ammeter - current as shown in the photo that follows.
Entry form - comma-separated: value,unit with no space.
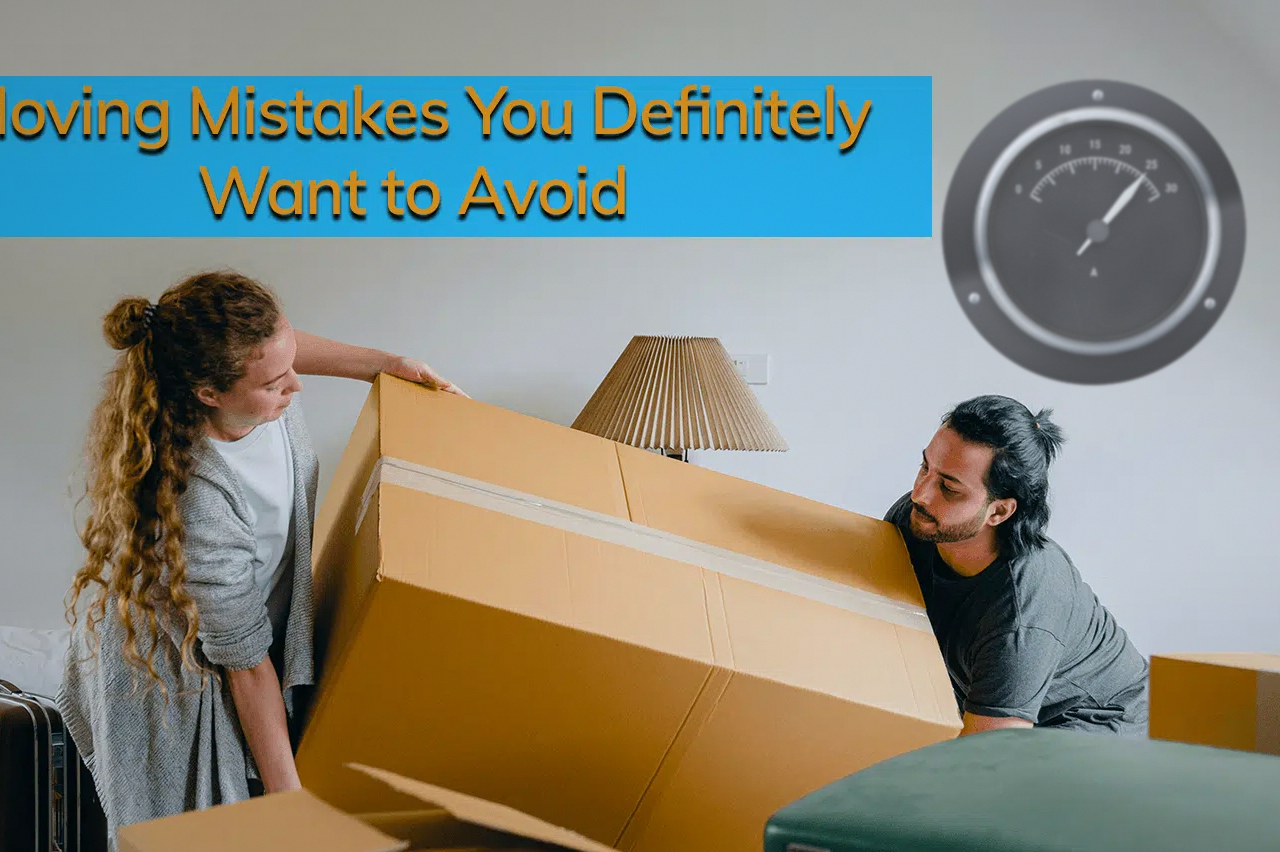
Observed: 25,A
